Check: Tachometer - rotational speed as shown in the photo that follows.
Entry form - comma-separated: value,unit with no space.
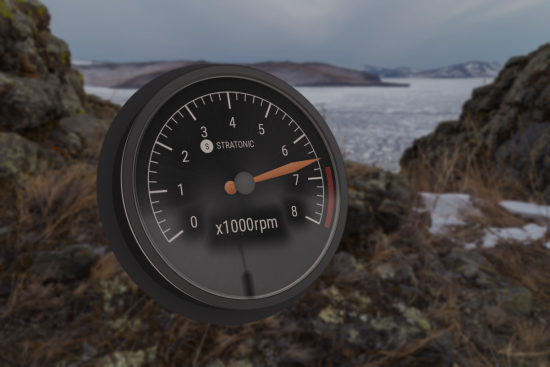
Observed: 6600,rpm
